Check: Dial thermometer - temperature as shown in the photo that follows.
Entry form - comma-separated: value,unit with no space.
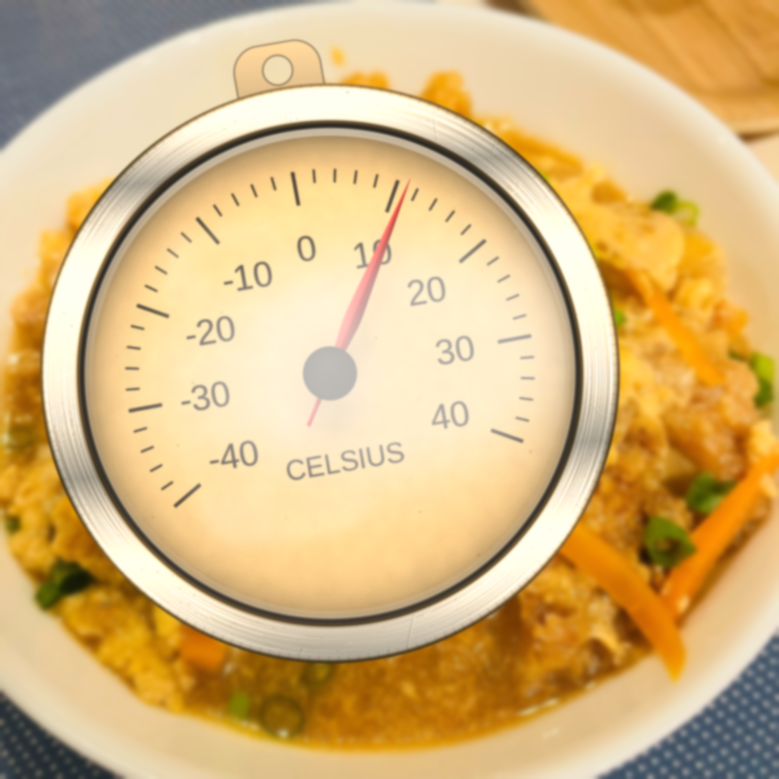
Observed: 11,°C
